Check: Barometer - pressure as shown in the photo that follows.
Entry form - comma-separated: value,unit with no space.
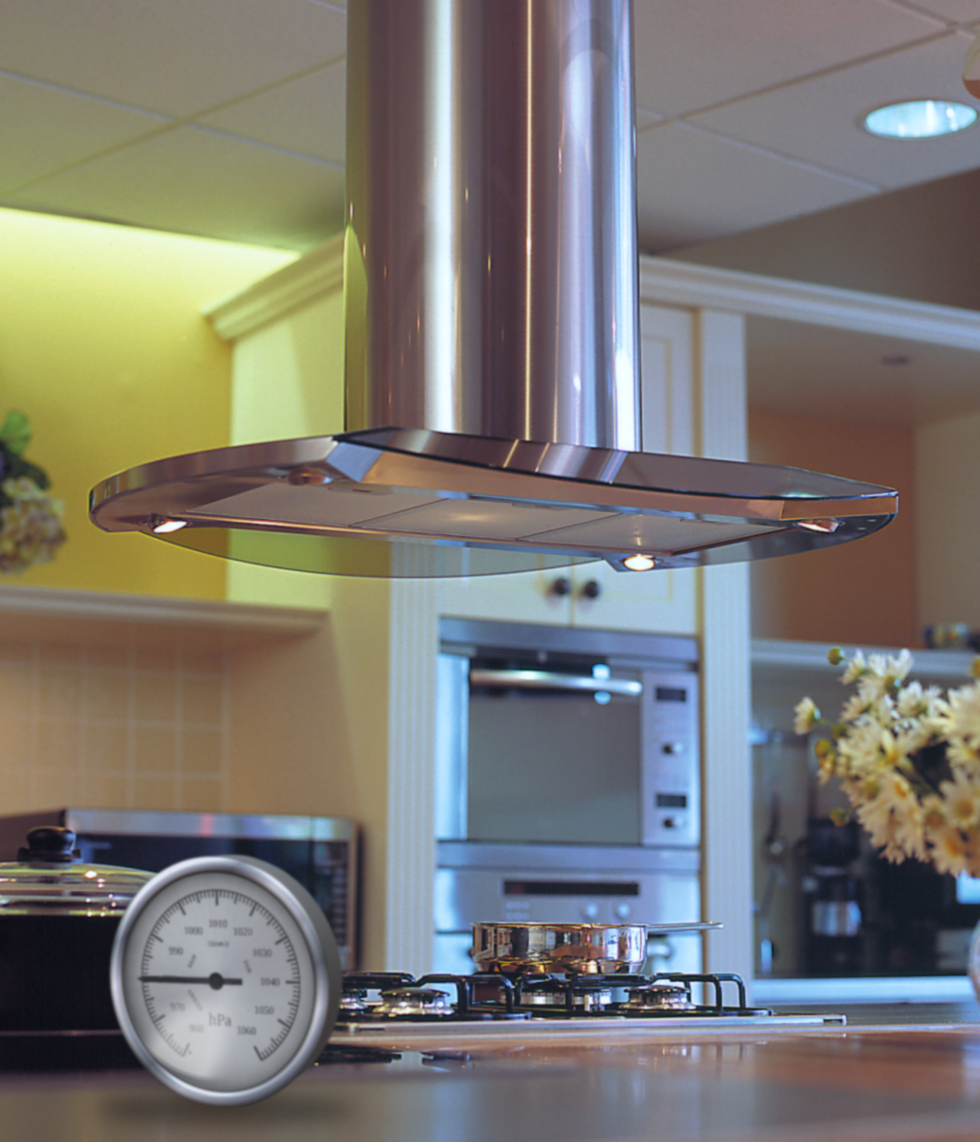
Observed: 980,hPa
